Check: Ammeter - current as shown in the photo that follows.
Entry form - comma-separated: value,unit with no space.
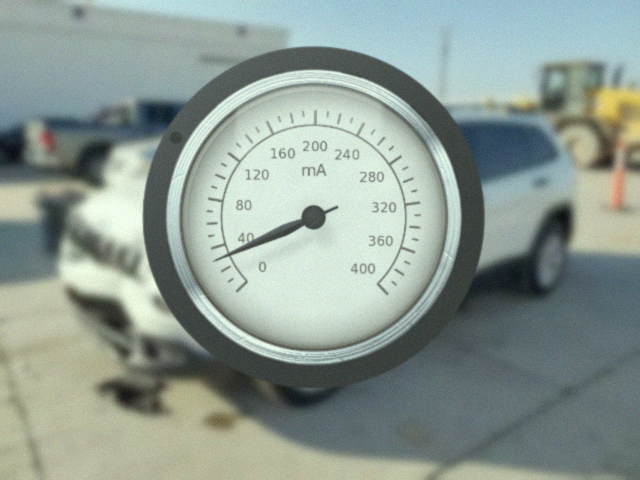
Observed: 30,mA
